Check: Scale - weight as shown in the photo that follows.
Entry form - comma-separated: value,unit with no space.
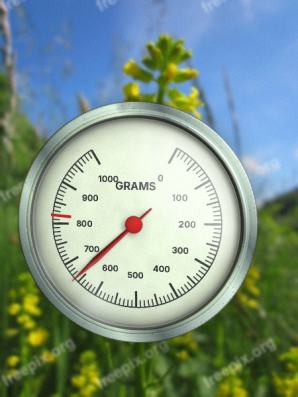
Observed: 660,g
